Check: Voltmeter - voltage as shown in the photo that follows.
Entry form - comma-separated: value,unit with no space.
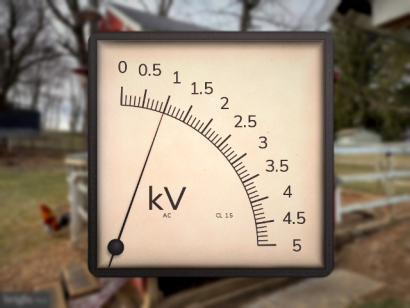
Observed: 1,kV
